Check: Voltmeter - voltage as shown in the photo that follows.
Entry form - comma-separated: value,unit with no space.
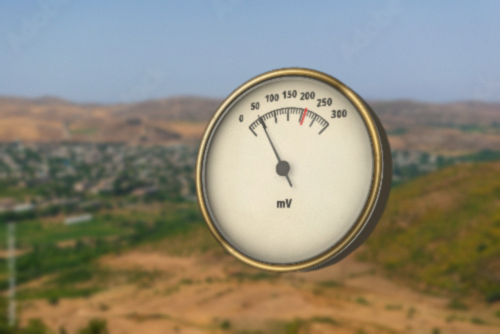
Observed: 50,mV
